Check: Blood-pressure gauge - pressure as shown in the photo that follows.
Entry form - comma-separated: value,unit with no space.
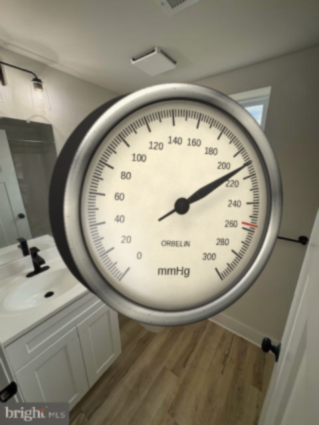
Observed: 210,mmHg
